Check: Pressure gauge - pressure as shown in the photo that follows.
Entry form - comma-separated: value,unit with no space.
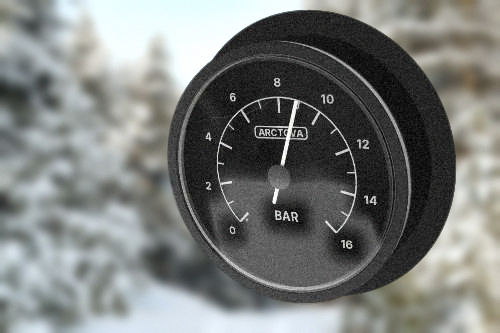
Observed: 9,bar
